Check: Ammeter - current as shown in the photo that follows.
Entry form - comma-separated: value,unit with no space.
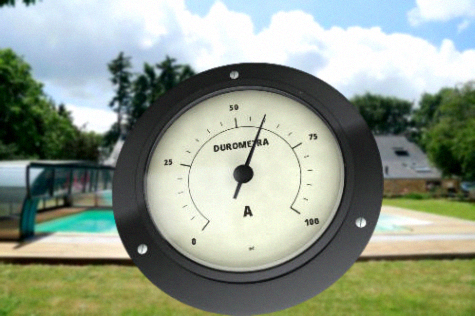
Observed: 60,A
